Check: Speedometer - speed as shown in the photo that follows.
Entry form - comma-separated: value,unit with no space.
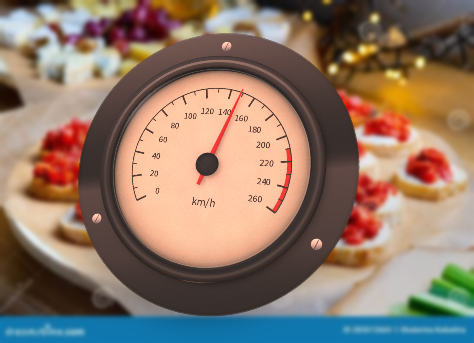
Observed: 150,km/h
